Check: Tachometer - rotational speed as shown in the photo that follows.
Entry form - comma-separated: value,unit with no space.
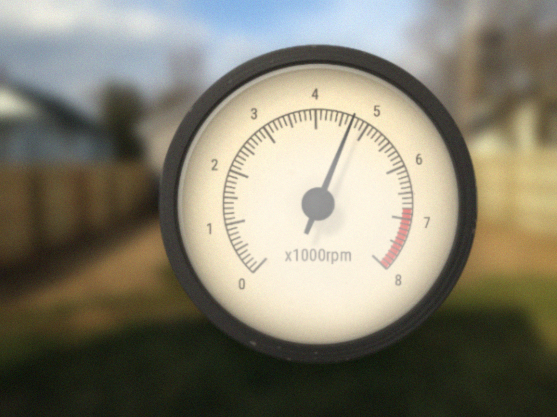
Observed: 4700,rpm
